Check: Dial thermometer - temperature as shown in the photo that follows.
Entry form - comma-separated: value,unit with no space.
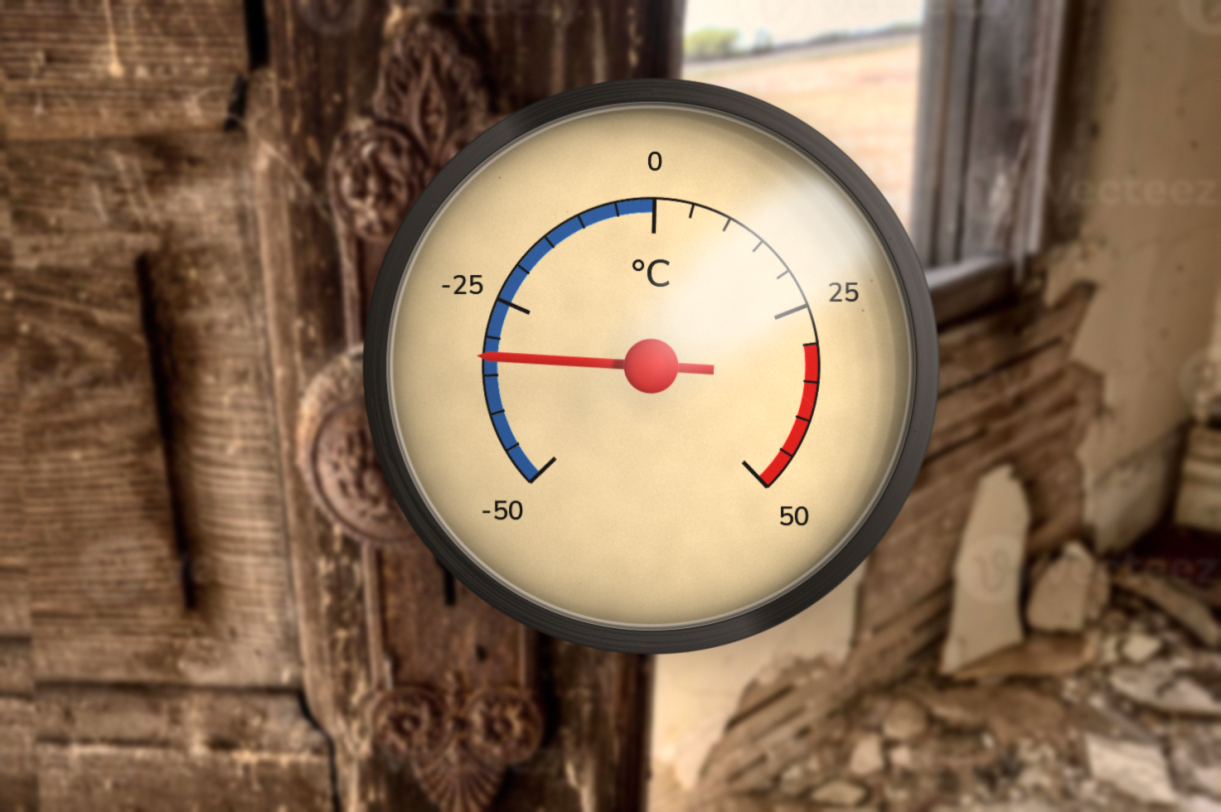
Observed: -32.5,°C
